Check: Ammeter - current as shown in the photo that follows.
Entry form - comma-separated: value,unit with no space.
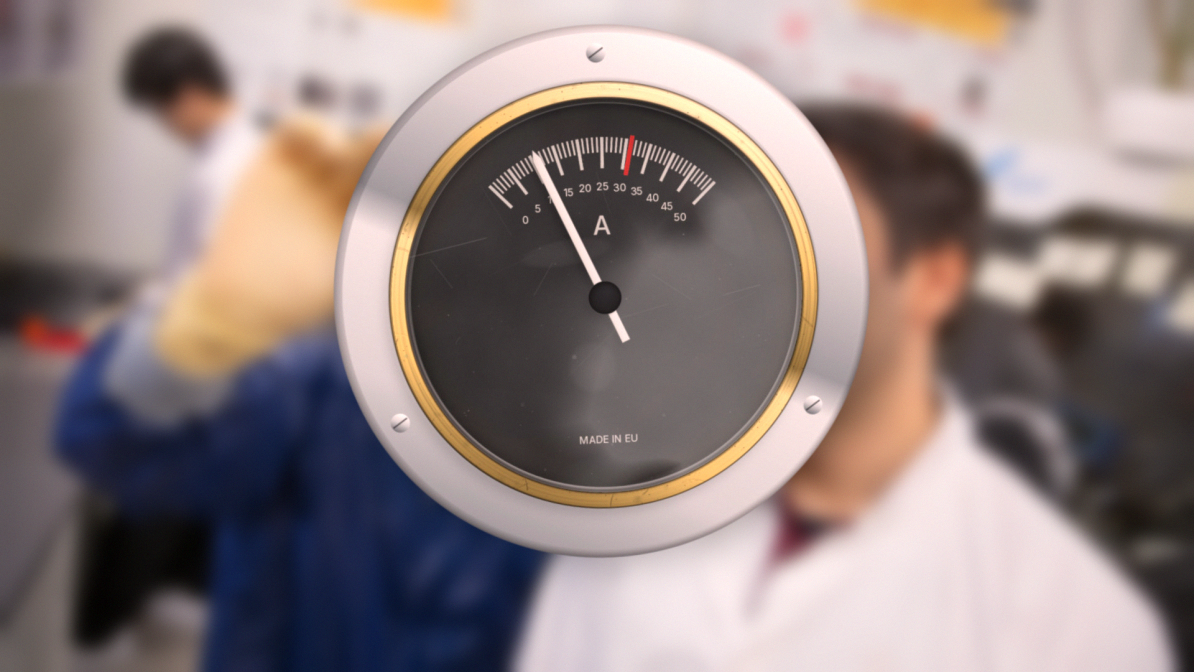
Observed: 11,A
